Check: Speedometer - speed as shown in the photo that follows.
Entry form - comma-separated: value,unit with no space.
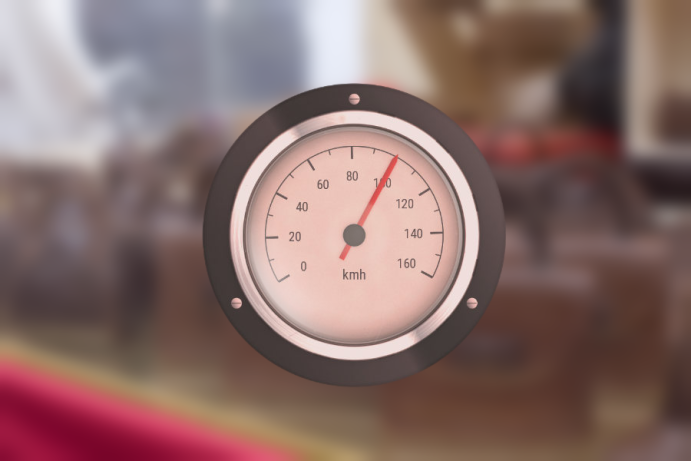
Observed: 100,km/h
